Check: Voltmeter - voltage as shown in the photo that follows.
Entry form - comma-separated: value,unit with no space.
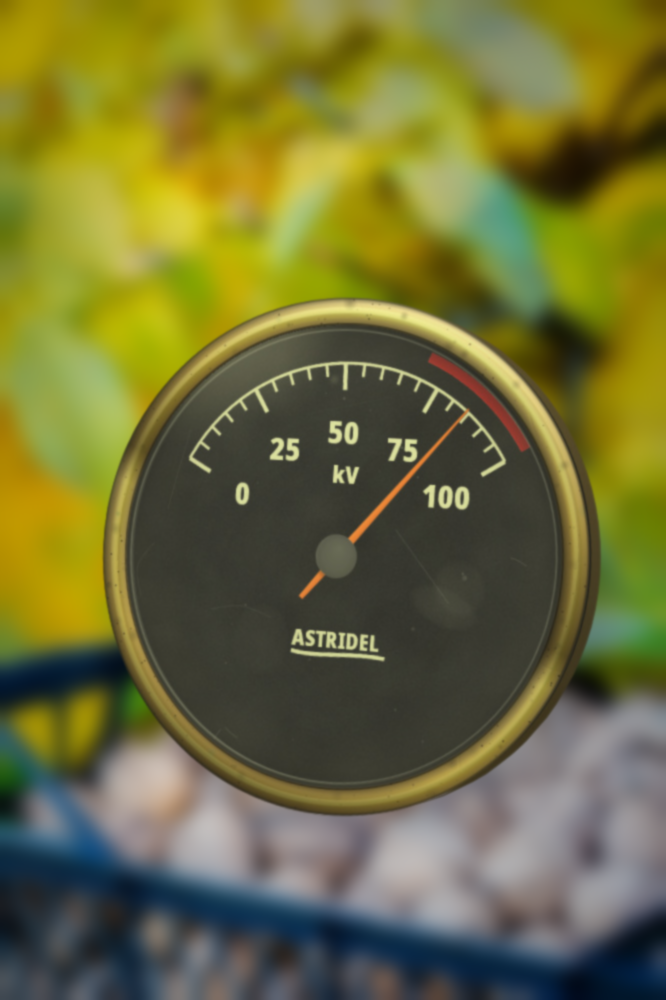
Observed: 85,kV
